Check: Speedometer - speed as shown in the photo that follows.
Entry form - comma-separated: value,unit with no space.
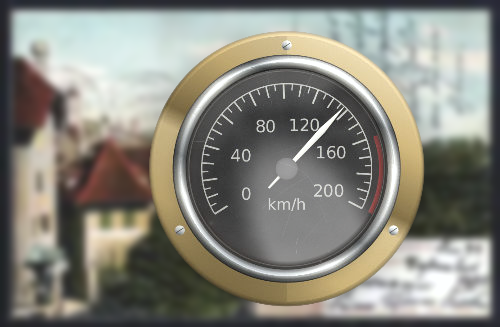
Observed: 137.5,km/h
